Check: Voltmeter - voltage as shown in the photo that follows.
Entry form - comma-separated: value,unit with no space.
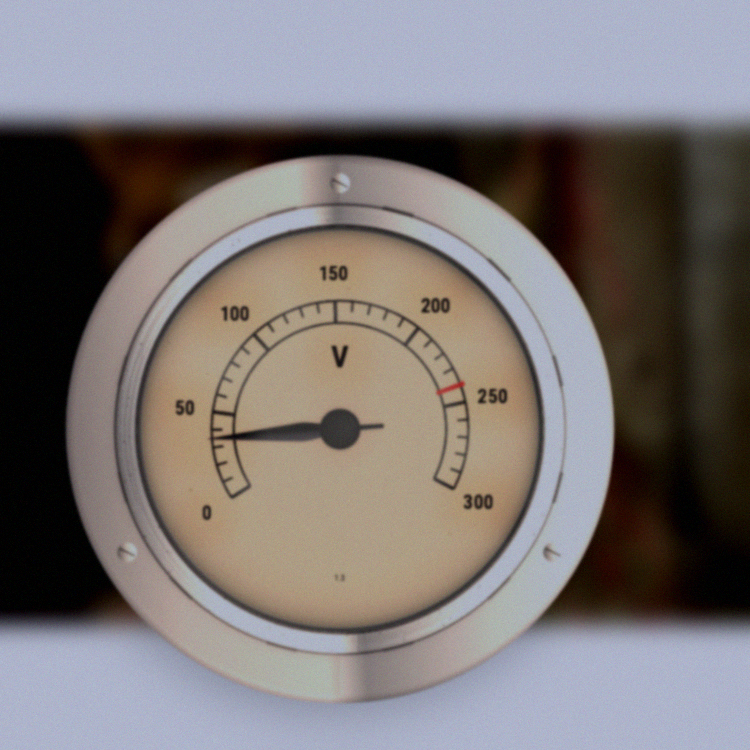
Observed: 35,V
